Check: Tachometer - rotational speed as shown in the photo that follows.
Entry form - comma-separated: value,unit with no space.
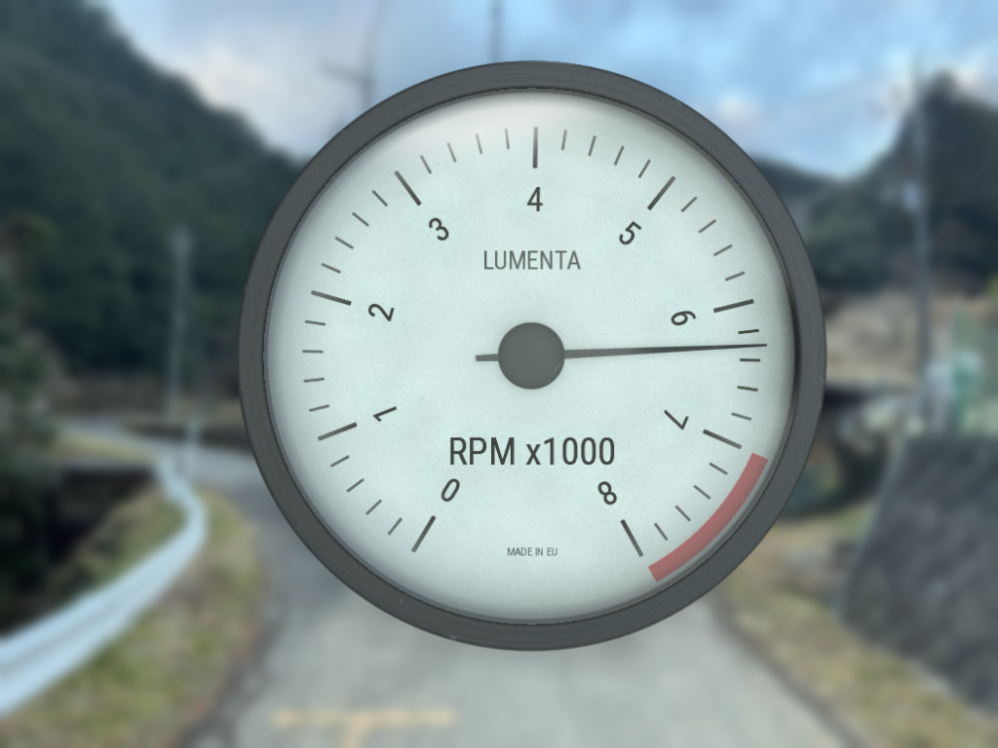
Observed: 6300,rpm
